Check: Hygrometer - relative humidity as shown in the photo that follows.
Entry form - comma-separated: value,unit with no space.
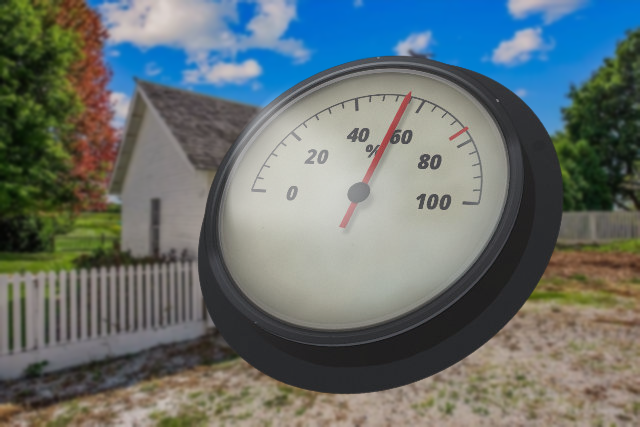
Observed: 56,%
